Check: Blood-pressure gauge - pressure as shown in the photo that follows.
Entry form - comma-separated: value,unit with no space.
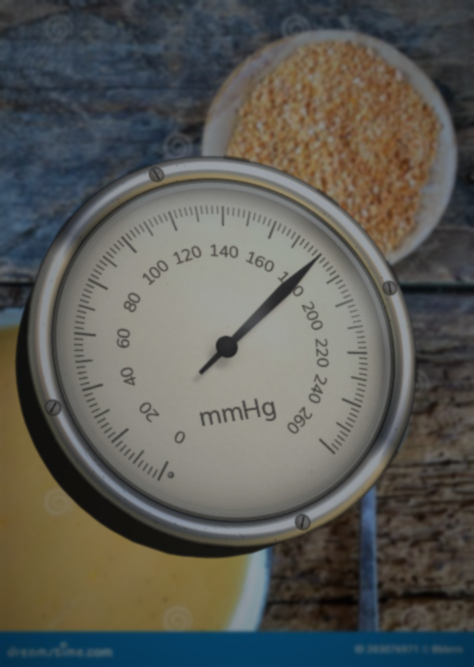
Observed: 180,mmHg
